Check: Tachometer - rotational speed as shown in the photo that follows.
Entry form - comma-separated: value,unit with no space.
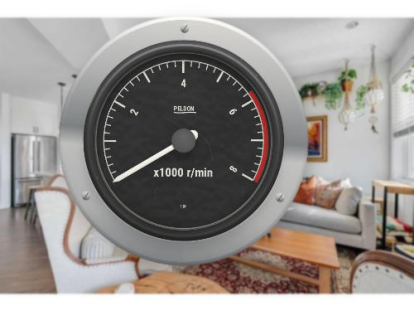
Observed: 0,rpm
